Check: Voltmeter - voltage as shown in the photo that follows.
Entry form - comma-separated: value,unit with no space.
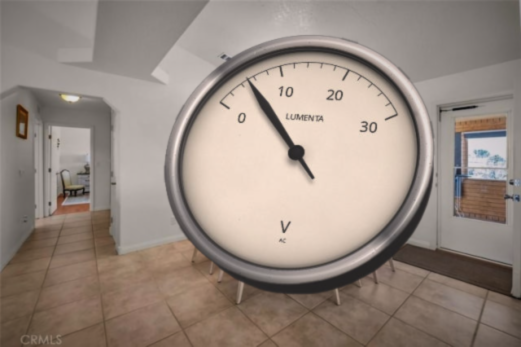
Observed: 5,V
